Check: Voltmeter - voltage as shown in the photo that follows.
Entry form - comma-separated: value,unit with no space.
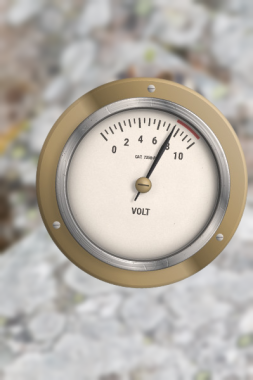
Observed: 7.5,V
